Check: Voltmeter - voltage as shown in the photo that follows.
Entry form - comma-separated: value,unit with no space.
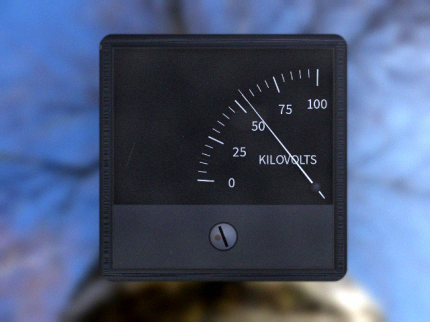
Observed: 55,kV
